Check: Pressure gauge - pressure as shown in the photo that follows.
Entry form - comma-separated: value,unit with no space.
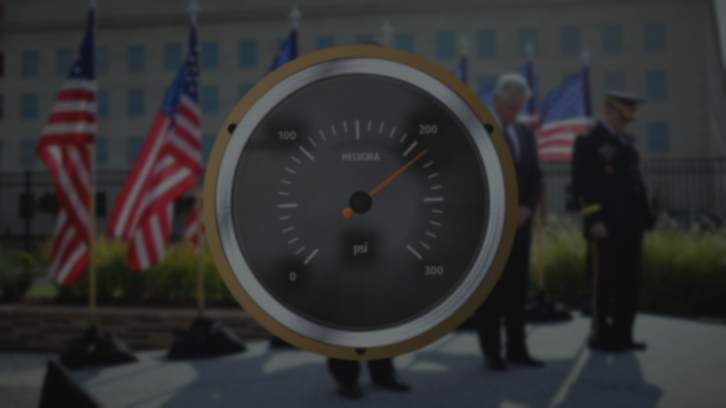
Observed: 210,psi
